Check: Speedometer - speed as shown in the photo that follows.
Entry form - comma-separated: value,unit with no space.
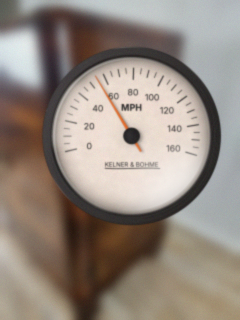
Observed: 55,mph
